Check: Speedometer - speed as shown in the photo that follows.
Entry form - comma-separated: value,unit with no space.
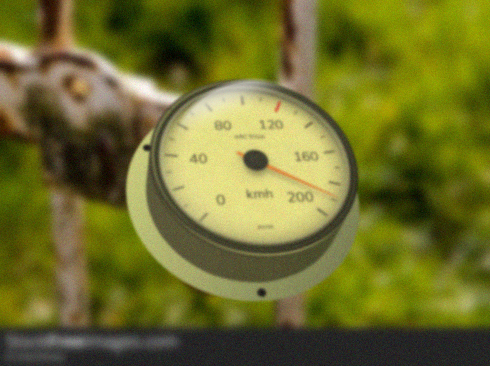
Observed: 190,km/h
